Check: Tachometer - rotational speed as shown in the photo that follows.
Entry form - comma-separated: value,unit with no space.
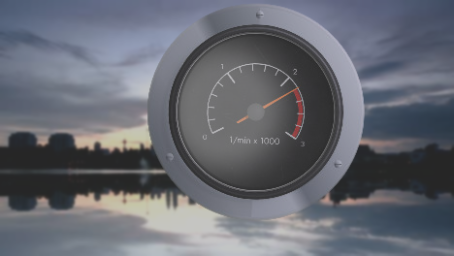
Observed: 2200,rpm
